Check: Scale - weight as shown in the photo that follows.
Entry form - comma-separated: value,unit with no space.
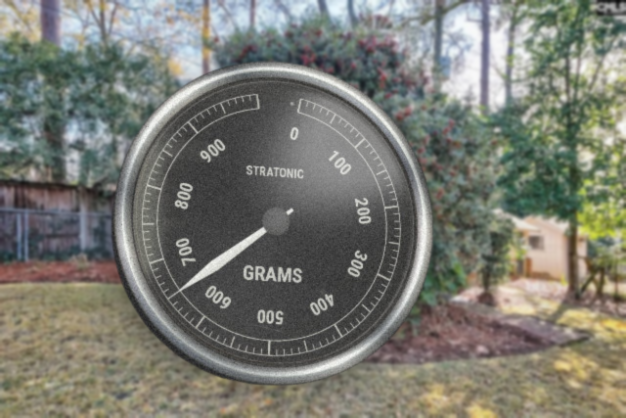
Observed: 650,g
